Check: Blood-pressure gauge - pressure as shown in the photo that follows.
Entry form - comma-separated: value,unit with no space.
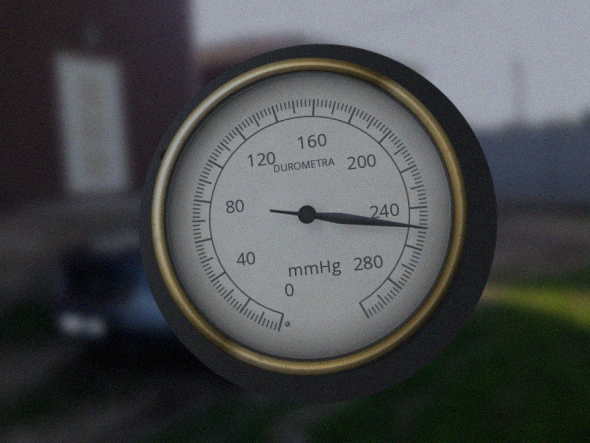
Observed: 250,mmHg
